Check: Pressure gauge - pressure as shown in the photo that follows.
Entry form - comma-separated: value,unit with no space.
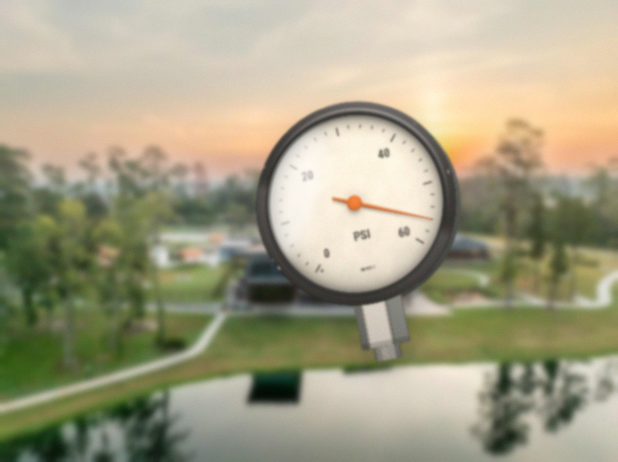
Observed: 56,psi
